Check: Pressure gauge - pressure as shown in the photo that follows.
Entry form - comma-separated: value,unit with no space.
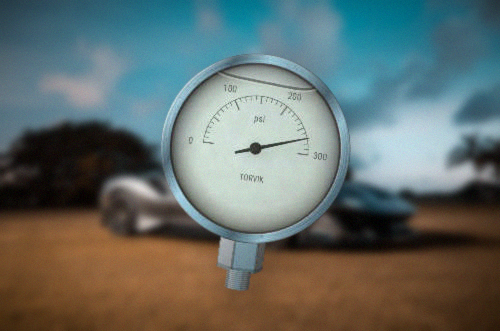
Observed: 270,psi
